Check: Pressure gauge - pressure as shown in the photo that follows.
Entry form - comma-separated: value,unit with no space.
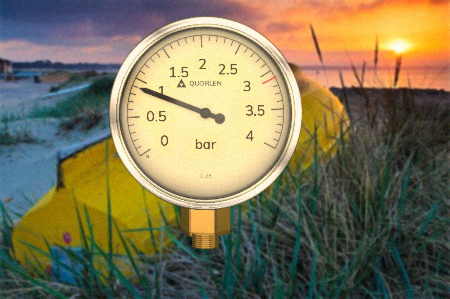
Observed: 0.9,bar
